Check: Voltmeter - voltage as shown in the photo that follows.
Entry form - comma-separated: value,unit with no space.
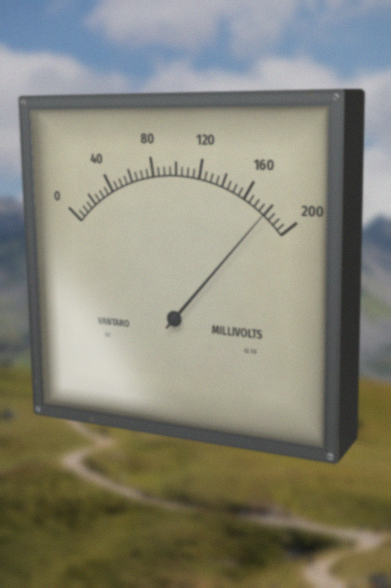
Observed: 180,mV
